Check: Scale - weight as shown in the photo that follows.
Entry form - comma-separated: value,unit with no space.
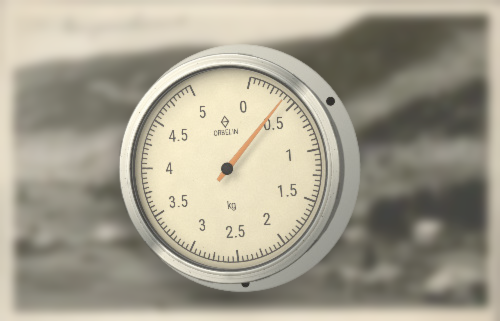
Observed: 0.4,kg
